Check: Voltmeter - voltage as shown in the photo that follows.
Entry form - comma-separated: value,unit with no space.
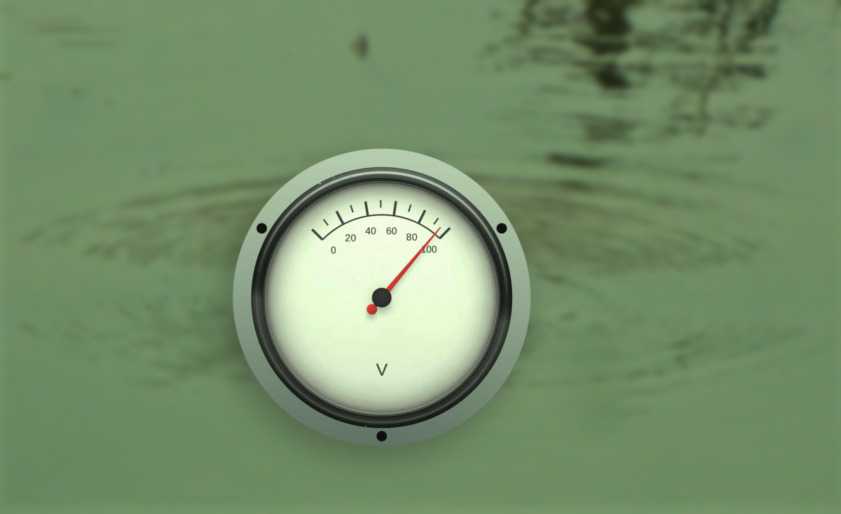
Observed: 95,V
